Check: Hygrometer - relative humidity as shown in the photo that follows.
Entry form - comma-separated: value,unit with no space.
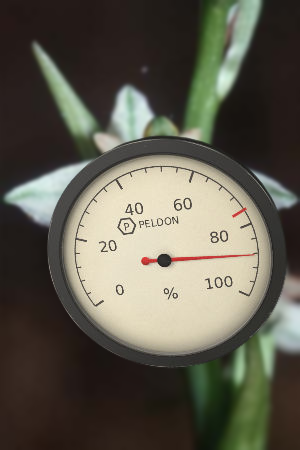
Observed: 88,%
